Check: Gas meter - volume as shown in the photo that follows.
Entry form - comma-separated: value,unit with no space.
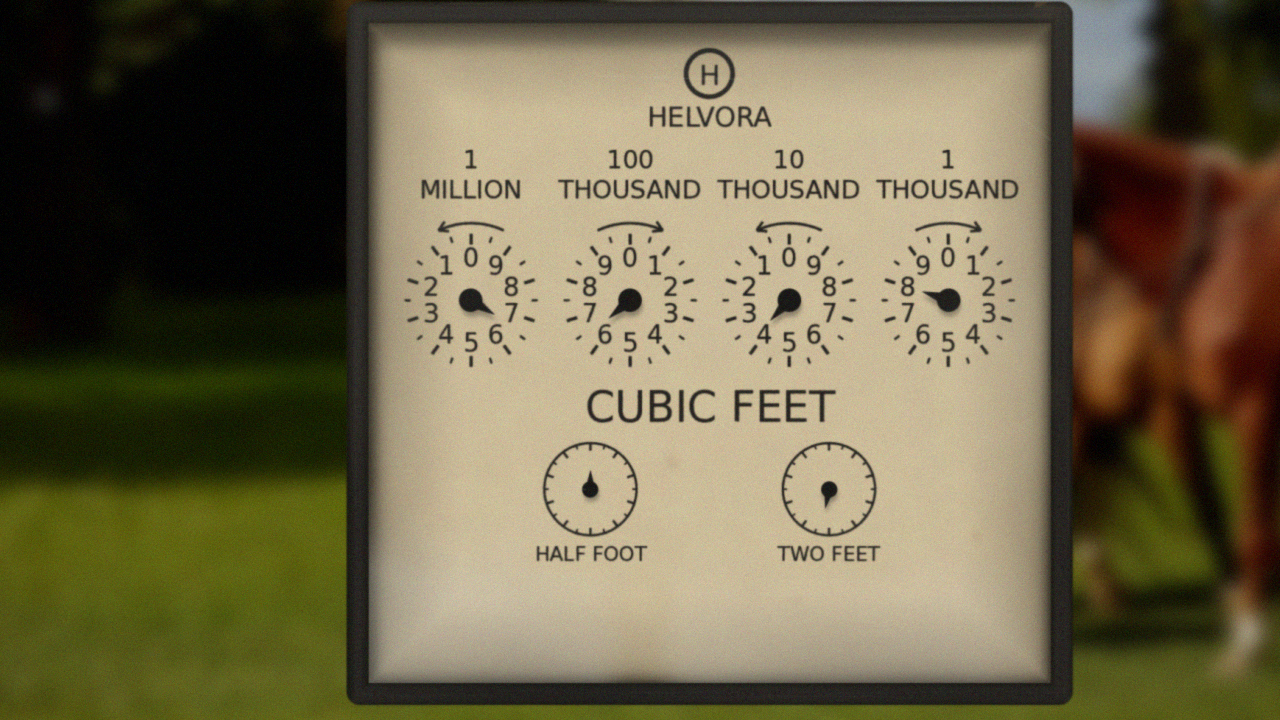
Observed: 663800,ft³
